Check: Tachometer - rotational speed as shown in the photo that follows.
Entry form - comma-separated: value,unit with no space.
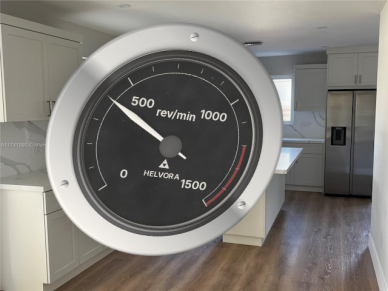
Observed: 400,rpm
